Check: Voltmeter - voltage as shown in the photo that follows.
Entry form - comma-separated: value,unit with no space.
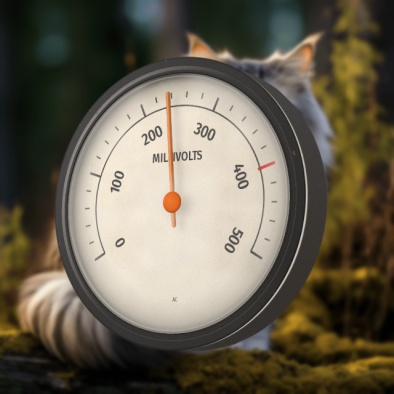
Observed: 240,mV
